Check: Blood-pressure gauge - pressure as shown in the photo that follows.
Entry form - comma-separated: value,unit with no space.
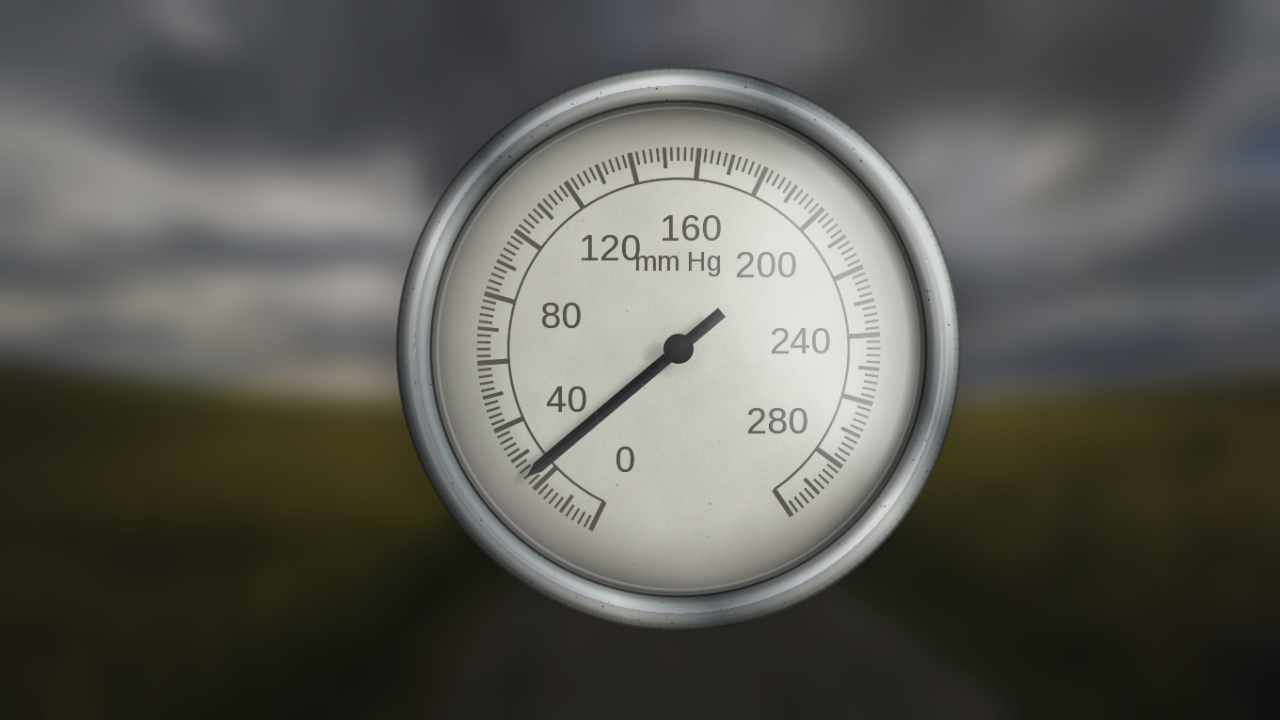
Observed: 24,mmHg
